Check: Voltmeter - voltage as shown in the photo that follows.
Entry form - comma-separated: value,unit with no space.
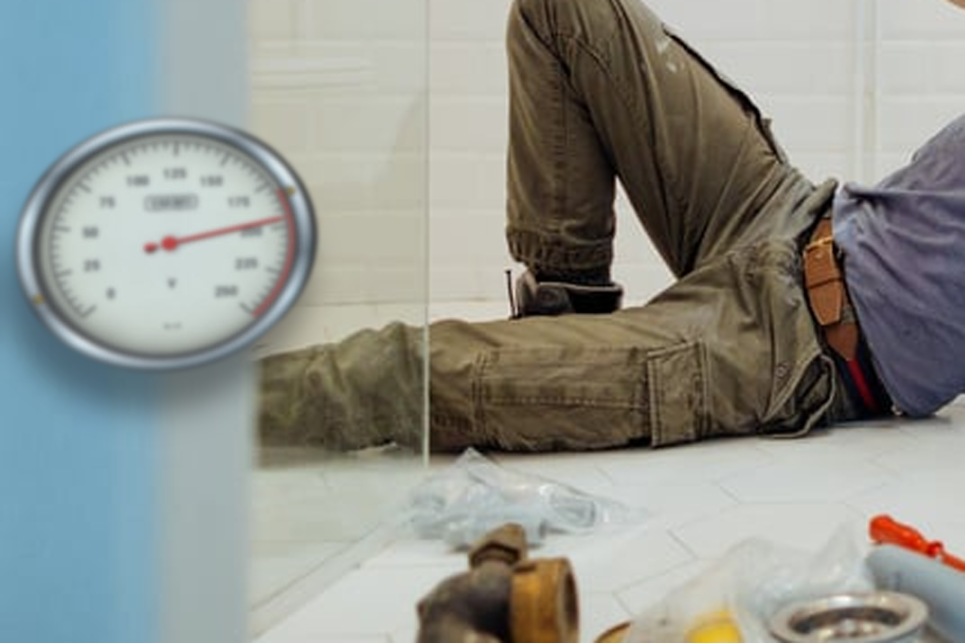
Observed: 195,V
